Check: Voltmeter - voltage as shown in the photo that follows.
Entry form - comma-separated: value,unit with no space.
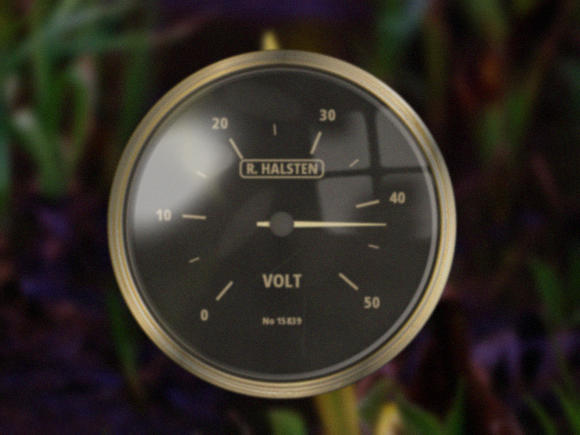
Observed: 42.5,V
